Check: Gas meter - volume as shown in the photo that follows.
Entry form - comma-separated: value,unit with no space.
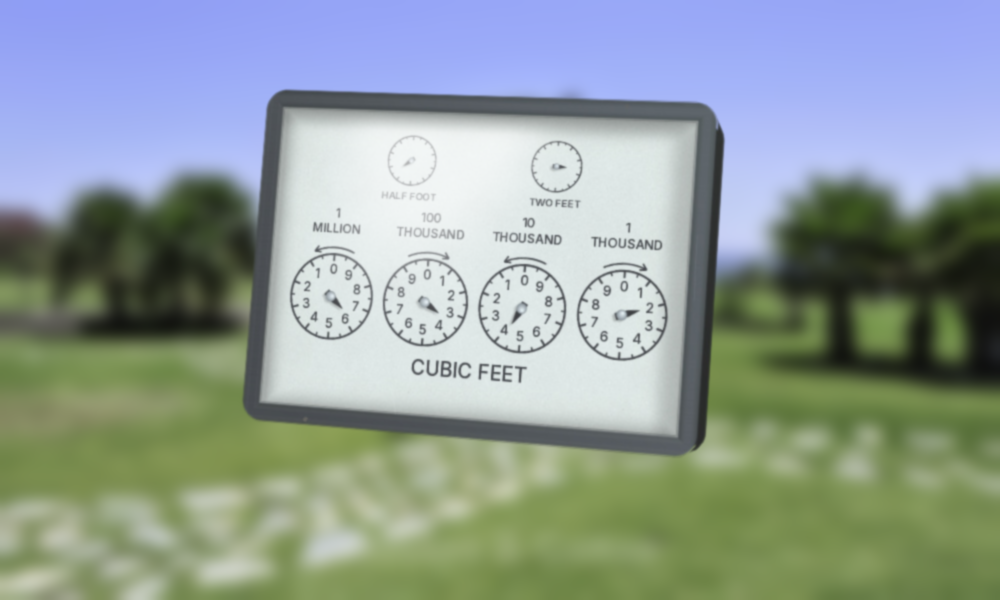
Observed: 634200,ft³
